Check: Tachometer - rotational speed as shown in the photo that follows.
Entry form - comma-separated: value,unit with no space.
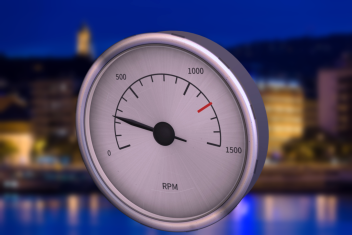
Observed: 250,rpm
